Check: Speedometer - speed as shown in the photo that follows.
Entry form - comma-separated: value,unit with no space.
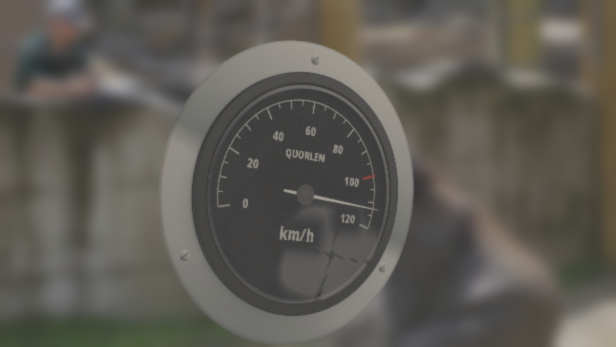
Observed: 112.5,km/h
